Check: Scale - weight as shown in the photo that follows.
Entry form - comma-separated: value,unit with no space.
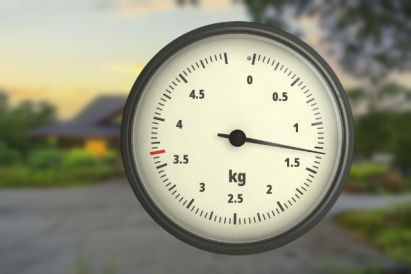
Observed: 1.3,kg
